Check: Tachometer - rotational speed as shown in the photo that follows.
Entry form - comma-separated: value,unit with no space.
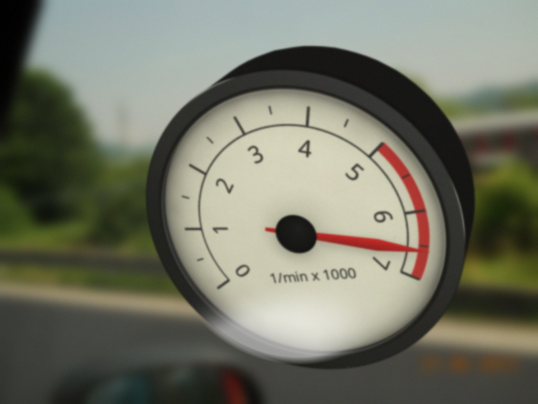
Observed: 6500,rpm
